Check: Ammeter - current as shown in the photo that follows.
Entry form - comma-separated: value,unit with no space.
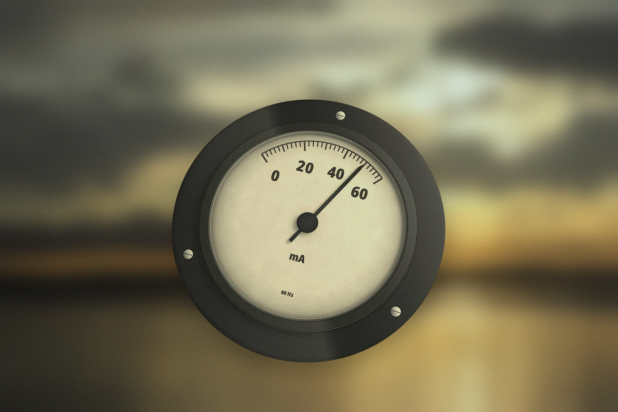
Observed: 50,mA
